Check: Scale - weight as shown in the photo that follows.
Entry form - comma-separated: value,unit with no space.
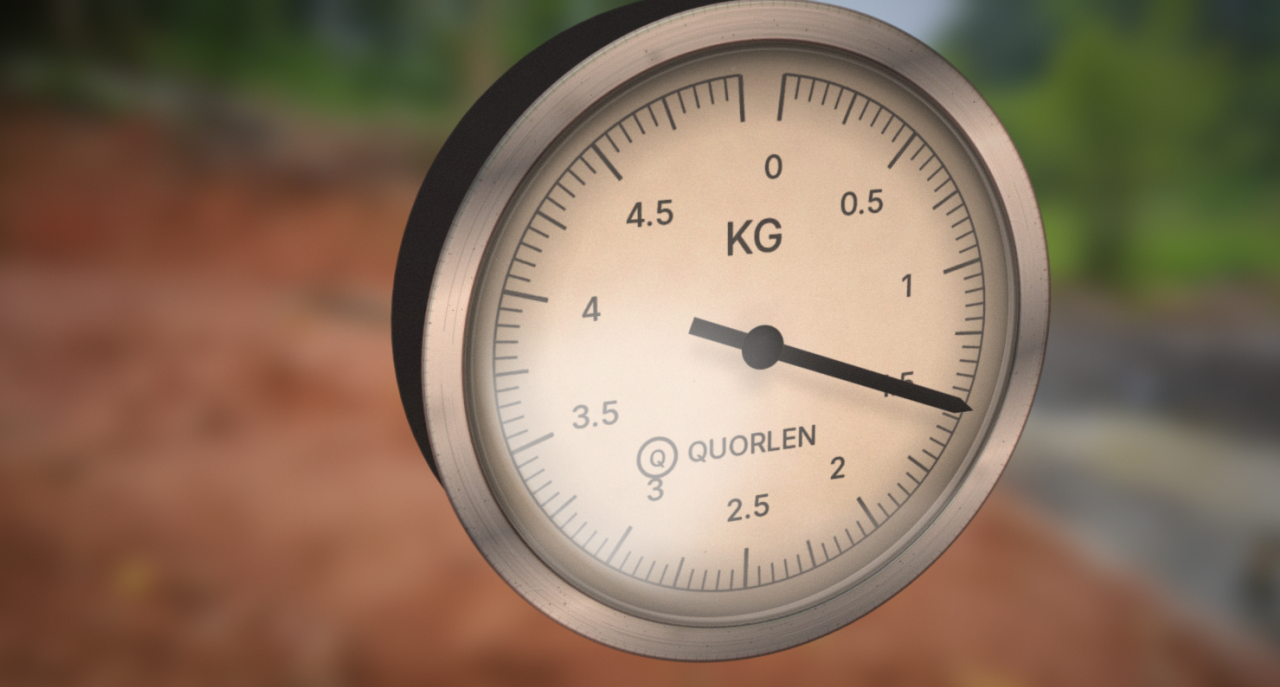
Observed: 1.5,kg
